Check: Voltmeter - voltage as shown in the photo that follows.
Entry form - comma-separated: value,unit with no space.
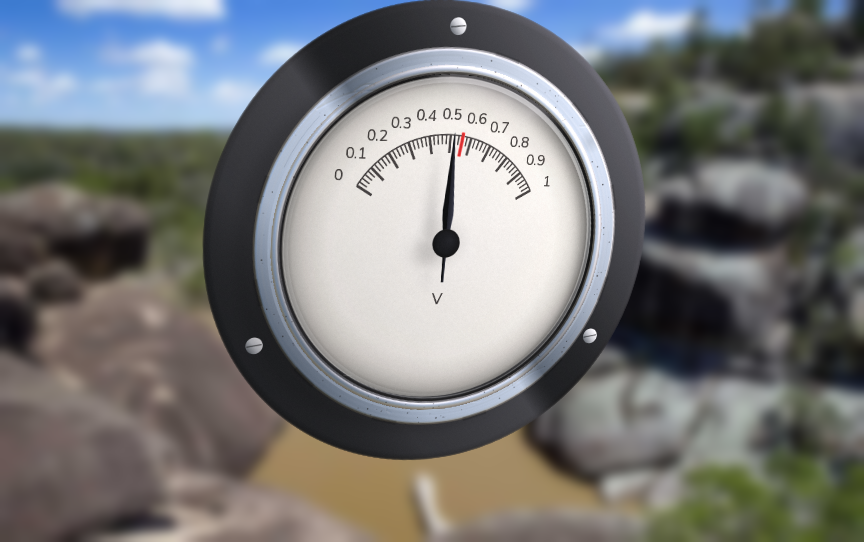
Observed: 0.5,V
